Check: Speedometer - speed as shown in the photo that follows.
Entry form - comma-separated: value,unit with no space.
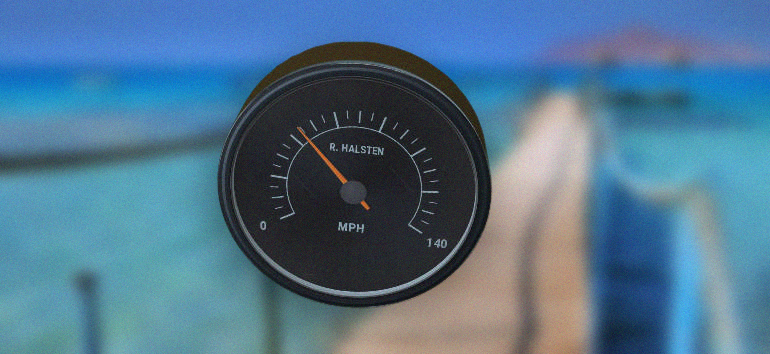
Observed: 45,mph
